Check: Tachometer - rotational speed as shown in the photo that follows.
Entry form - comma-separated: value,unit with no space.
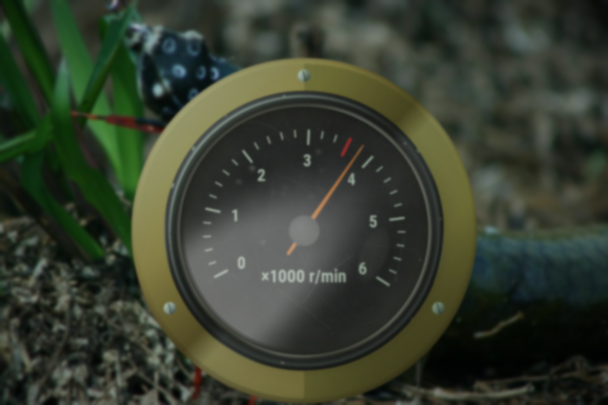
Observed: 3800,rpm
